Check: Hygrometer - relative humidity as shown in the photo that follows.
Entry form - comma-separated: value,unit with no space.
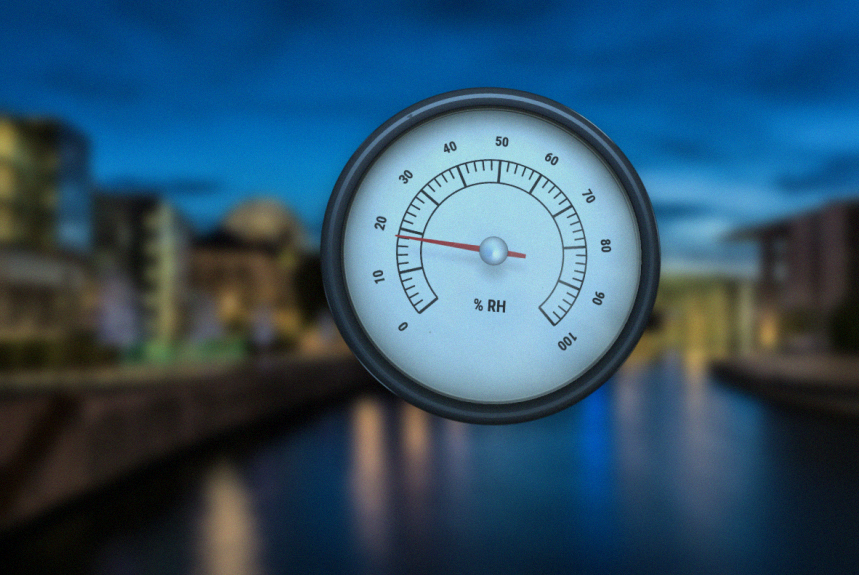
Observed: 18,%
